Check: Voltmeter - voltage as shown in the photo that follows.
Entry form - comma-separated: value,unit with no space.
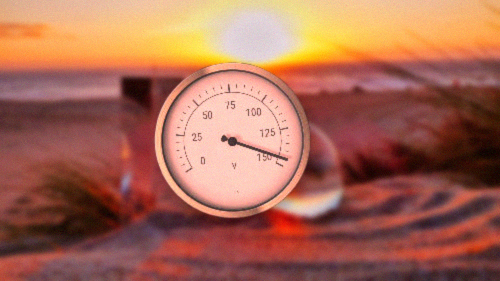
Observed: 145,V
